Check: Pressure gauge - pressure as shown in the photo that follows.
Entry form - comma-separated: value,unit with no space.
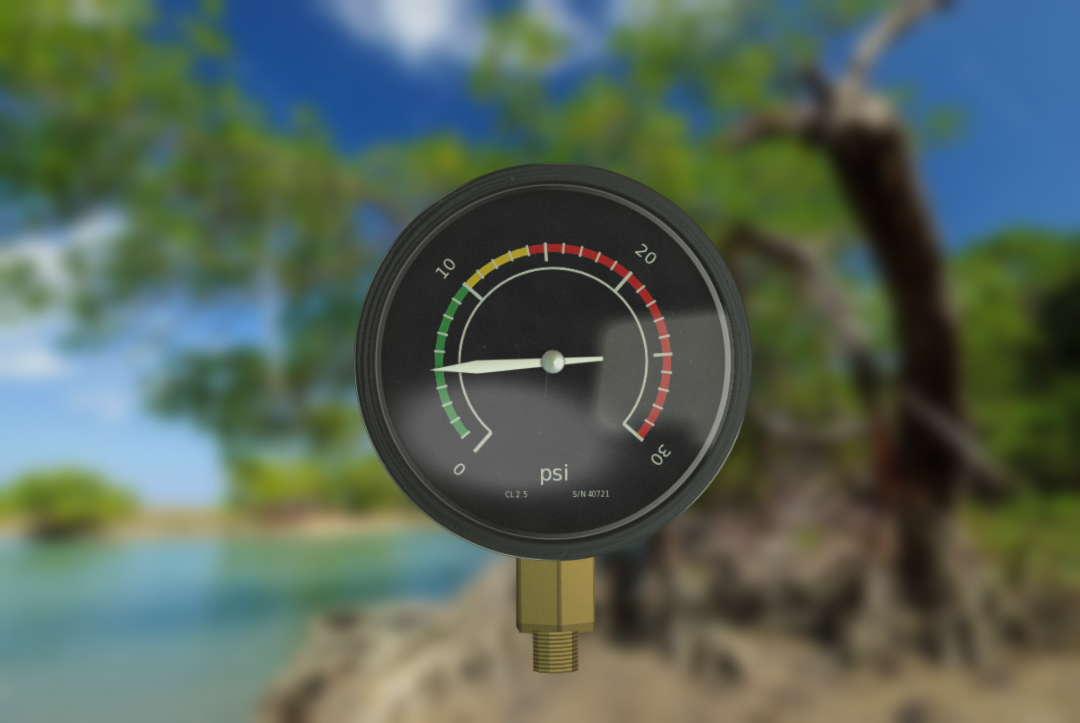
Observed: 5,psi
